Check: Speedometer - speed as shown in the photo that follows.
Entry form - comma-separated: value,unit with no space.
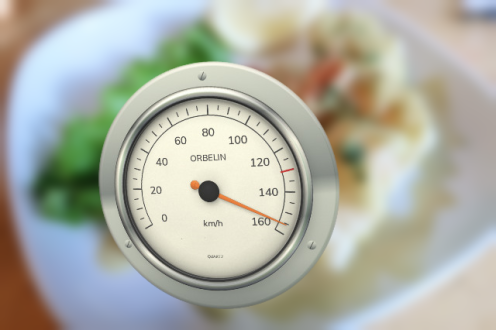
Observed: 155,km/h
